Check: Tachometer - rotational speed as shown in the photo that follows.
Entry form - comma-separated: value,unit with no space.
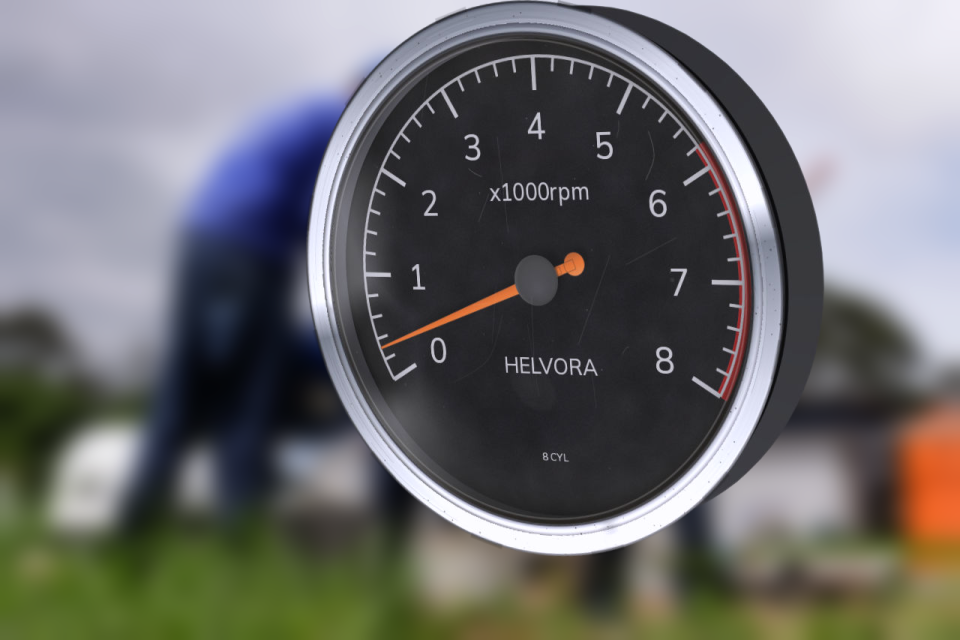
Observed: 300,rpm
